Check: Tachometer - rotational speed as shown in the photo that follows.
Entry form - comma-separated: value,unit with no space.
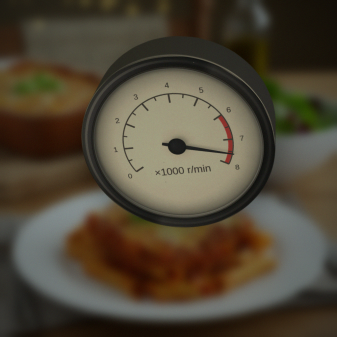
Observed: 7500,rpm
